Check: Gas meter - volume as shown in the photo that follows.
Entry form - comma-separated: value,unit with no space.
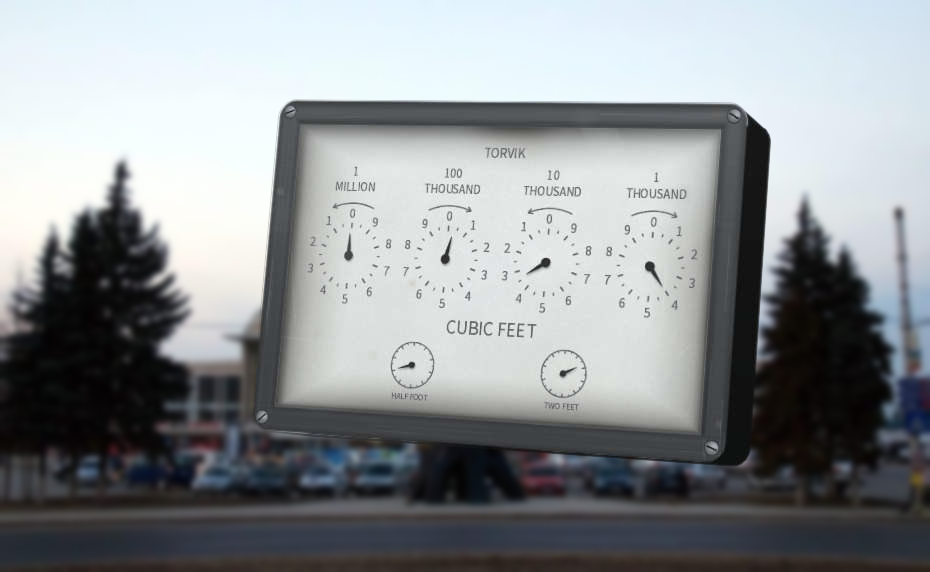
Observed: 3400,ft³
